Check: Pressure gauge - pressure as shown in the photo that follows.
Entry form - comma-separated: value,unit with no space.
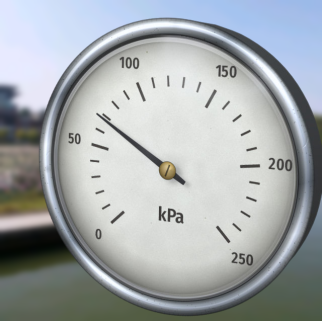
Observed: 70,kPa
